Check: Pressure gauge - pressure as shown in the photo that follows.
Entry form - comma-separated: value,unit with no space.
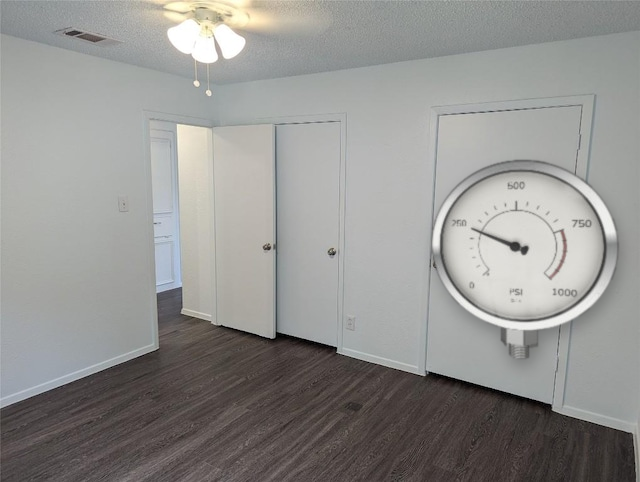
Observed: 250,psi
